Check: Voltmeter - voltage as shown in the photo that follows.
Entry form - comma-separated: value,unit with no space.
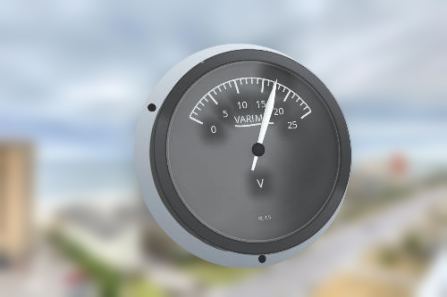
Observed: 17,V
